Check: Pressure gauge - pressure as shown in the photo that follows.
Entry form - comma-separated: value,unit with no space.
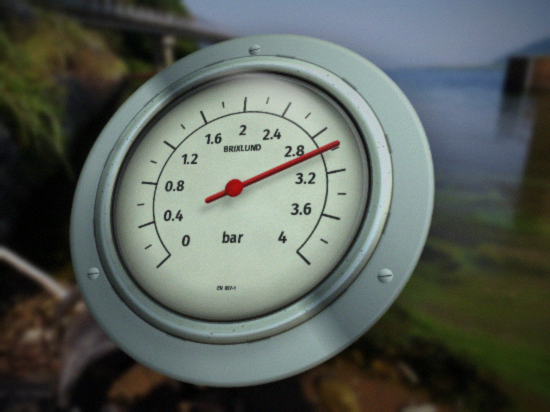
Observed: 3,bar
